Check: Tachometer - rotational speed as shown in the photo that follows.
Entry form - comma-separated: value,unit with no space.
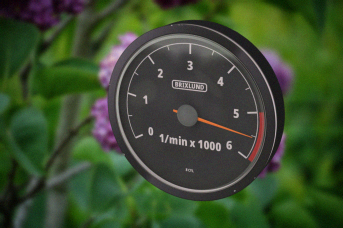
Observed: 5500,rpm
